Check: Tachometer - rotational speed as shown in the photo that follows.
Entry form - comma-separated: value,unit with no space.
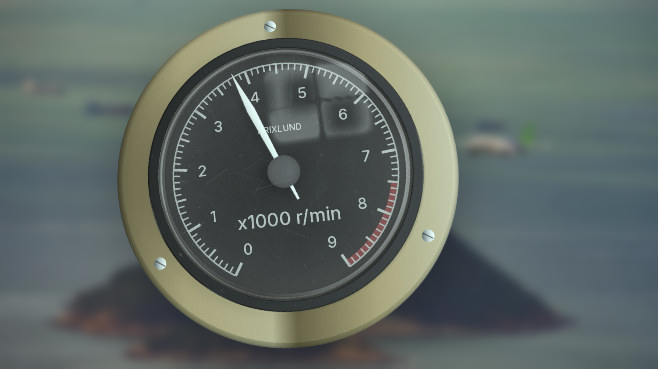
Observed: 3800,rpm
